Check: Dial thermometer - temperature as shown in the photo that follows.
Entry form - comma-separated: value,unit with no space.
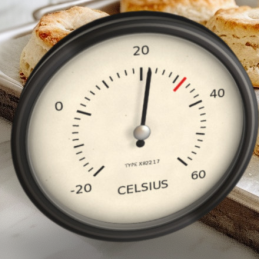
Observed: 22,°C
